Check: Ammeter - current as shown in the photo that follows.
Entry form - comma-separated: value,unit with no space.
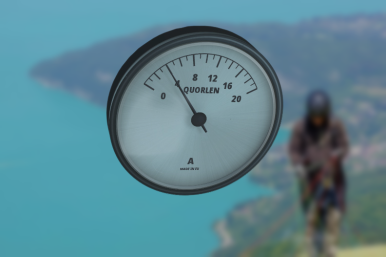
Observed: 4,A
